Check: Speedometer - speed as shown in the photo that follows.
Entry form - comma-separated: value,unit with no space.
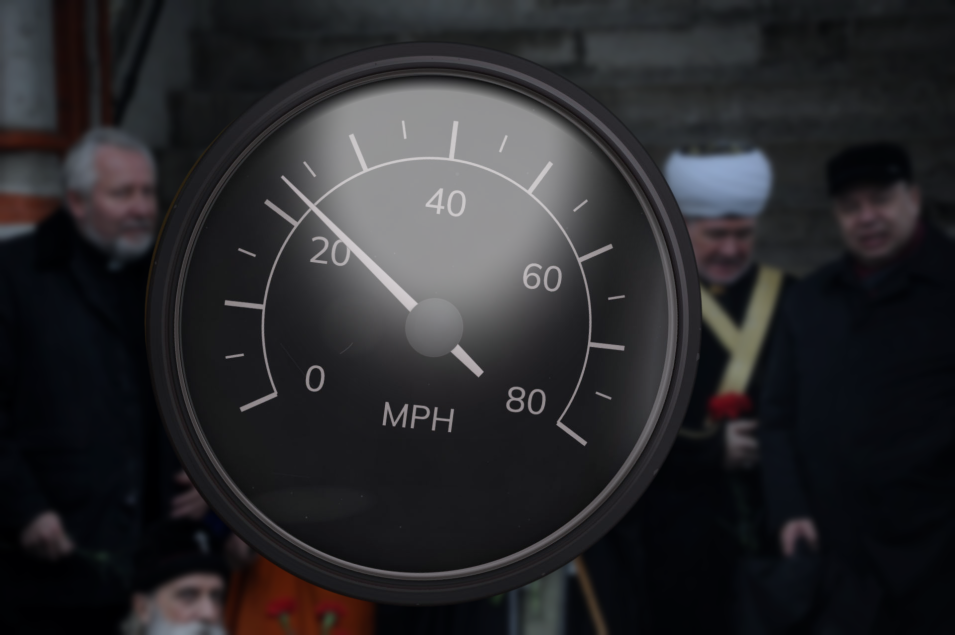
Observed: 22.5,mph
